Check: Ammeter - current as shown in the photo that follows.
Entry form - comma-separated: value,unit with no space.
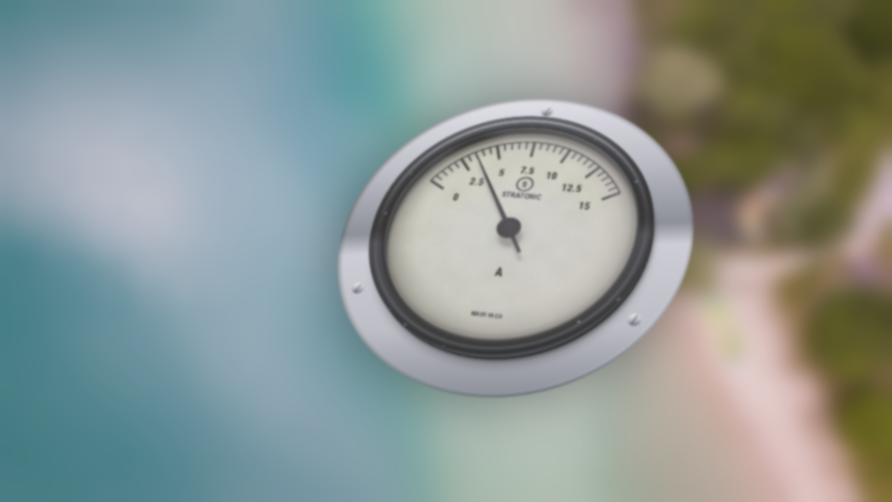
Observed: 3.5,A
